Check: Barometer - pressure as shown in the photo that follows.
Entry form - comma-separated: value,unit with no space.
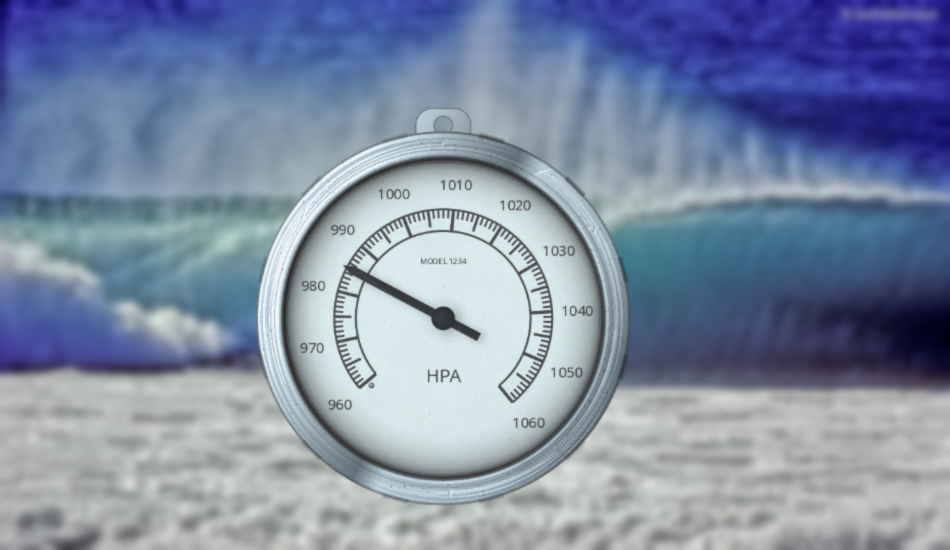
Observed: 985,hPa
